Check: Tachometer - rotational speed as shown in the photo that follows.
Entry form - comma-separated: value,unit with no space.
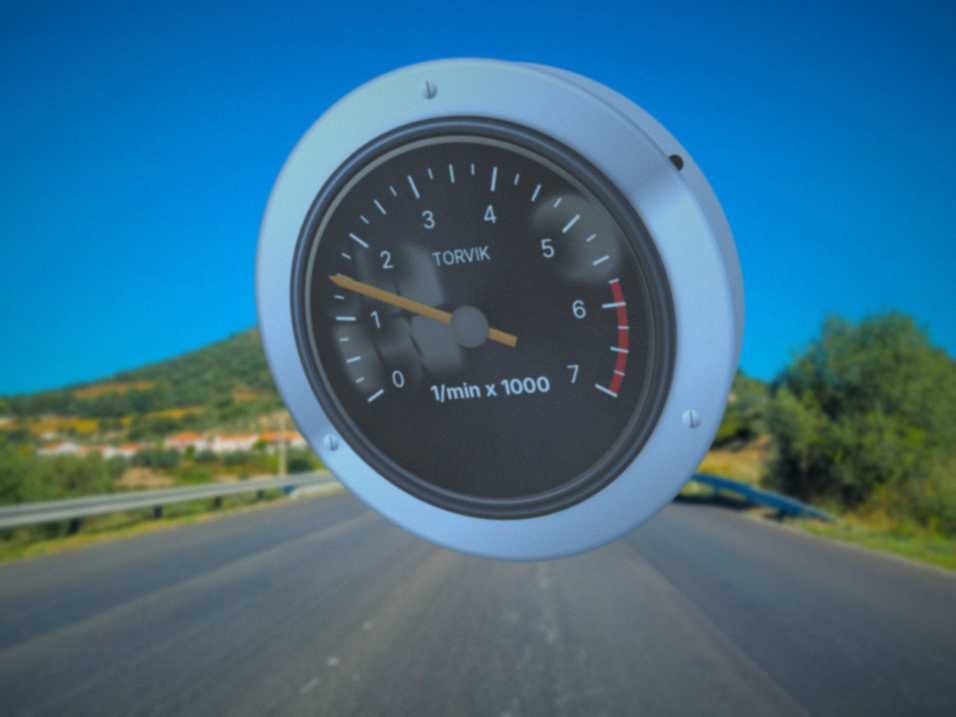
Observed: 1500,rpm
